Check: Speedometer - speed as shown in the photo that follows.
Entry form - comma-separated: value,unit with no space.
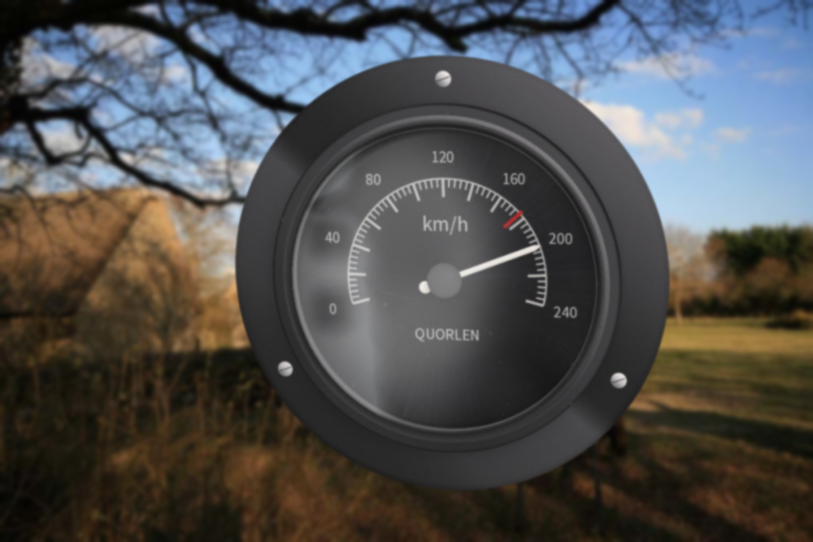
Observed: 200,km/h
